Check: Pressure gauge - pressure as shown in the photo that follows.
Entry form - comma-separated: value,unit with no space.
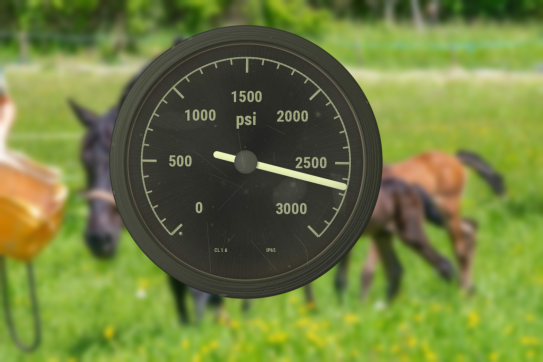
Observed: 2650,psi
